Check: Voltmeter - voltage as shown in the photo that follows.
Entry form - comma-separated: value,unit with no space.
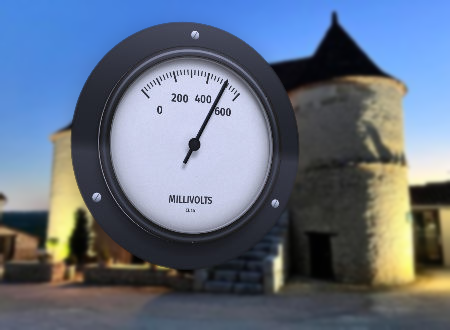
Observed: 500,mV
